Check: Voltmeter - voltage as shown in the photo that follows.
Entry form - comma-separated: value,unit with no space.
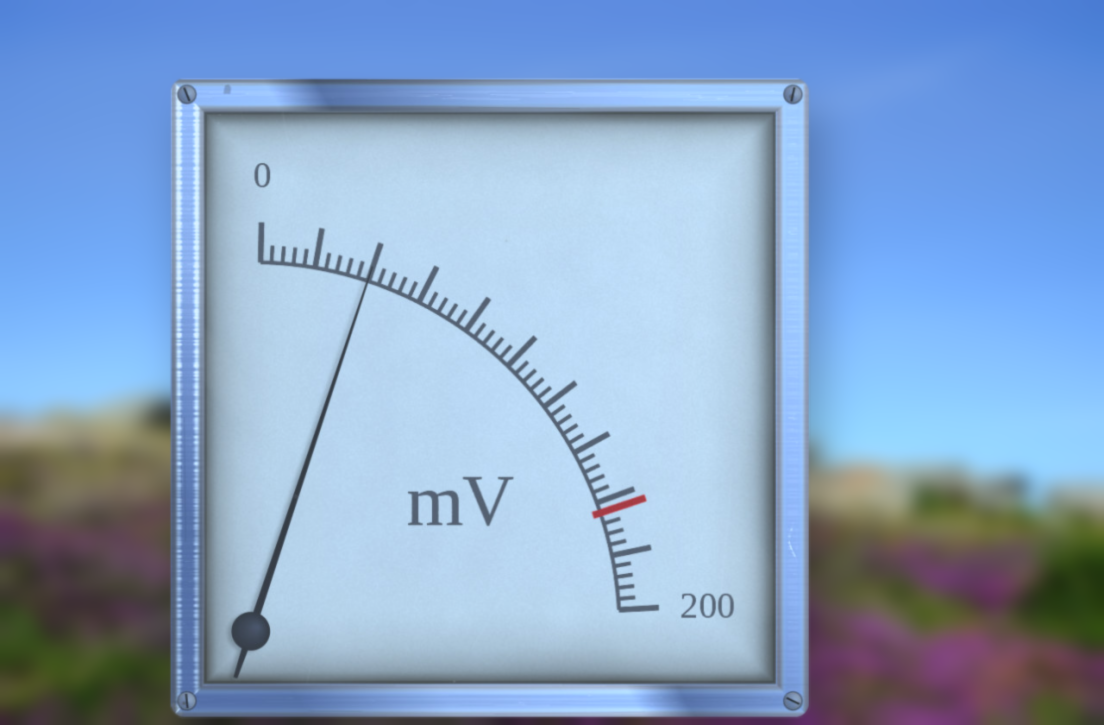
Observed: 40,mV
